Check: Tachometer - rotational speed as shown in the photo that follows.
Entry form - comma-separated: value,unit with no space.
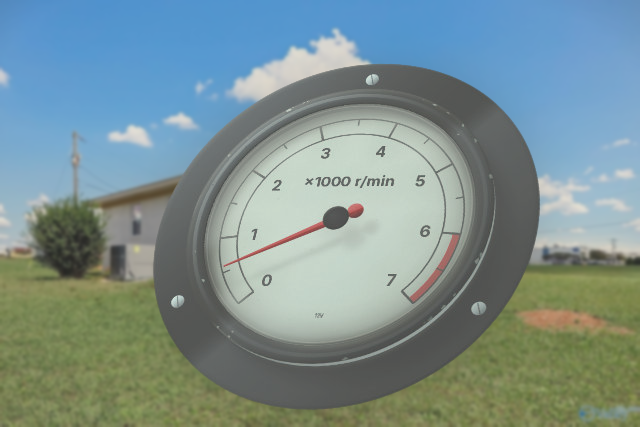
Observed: 500,rpm
